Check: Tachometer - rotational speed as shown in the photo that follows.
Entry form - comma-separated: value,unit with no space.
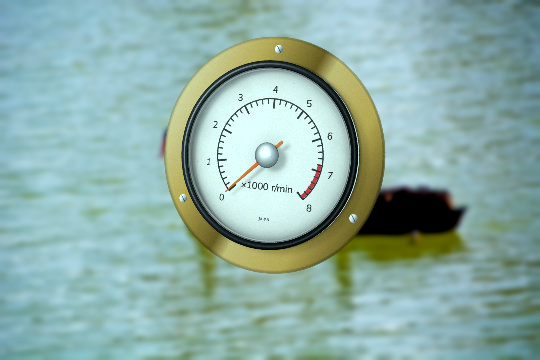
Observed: 0,rpm
